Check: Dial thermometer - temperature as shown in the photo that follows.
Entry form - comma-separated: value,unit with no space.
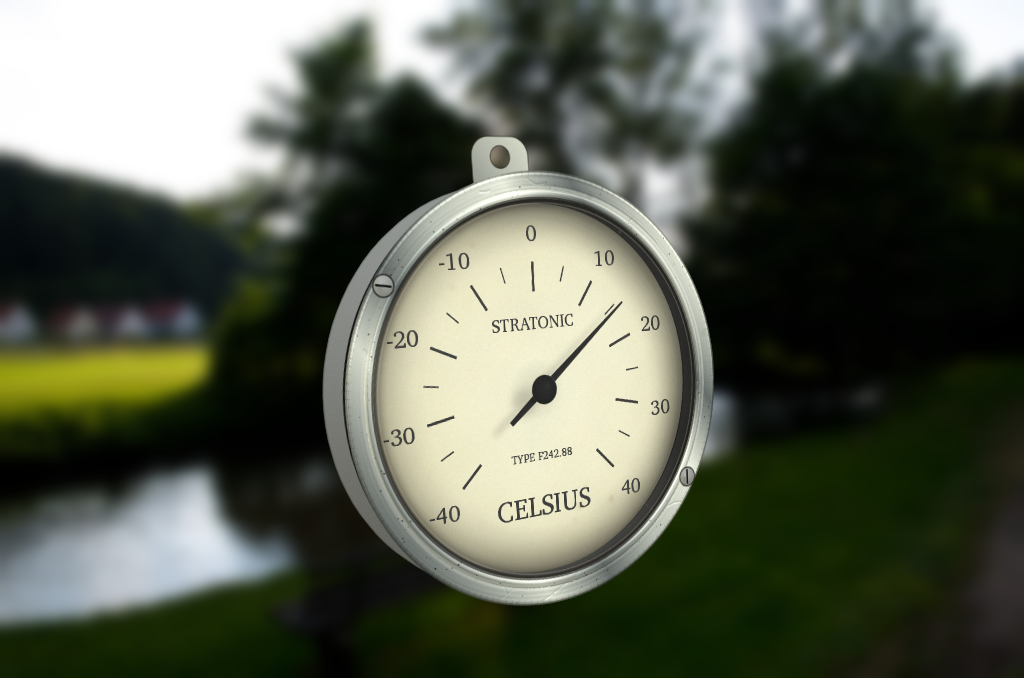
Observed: 15,°C
